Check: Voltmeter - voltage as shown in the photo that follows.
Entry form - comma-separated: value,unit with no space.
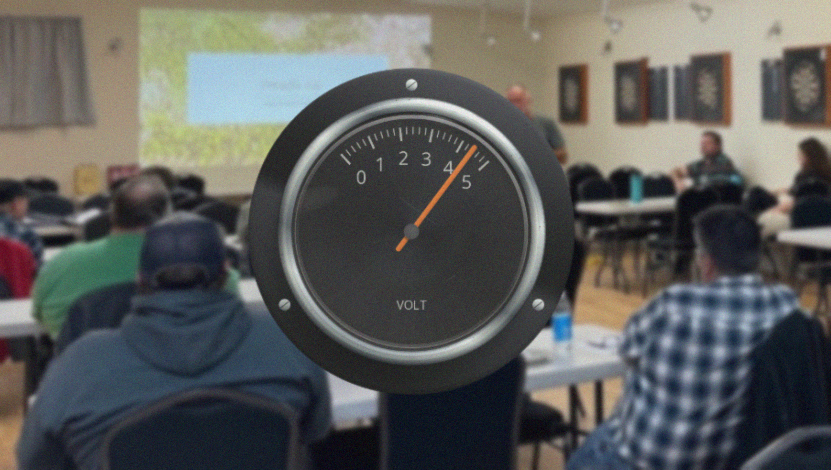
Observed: 4.4,V
